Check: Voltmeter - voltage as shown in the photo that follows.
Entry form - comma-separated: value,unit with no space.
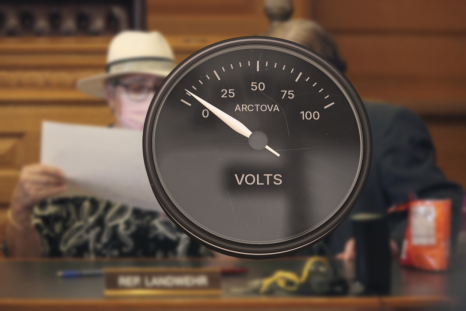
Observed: 5,V
